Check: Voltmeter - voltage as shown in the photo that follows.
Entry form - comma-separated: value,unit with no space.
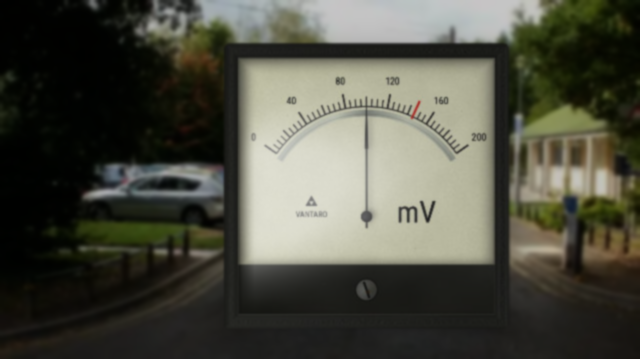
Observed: 100,mV
